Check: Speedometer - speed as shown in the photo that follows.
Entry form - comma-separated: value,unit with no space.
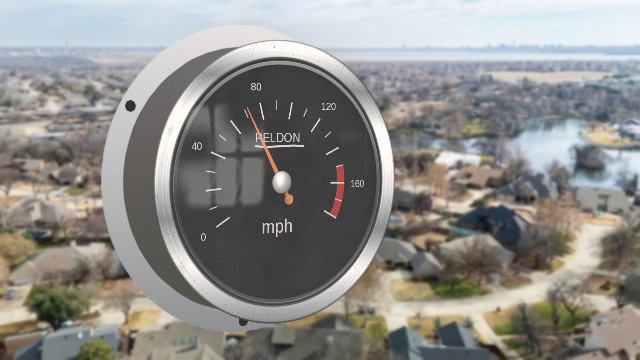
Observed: 70,mph
